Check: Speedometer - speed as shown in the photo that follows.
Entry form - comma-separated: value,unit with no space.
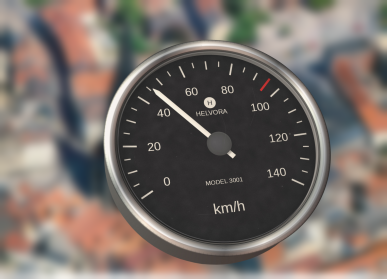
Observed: 45,km/h
